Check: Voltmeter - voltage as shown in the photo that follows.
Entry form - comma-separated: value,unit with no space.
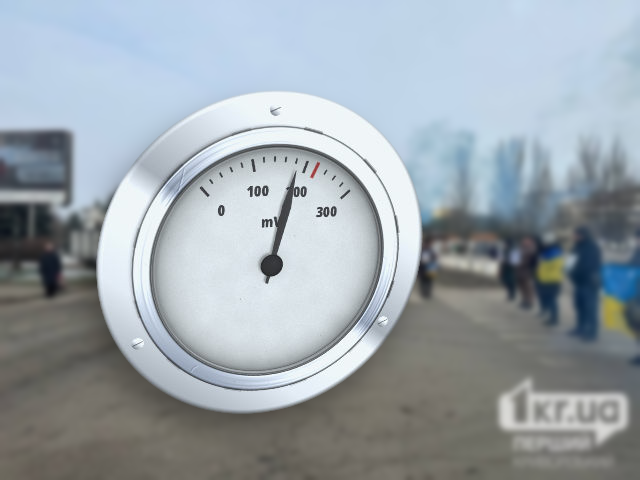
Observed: 180,mV
